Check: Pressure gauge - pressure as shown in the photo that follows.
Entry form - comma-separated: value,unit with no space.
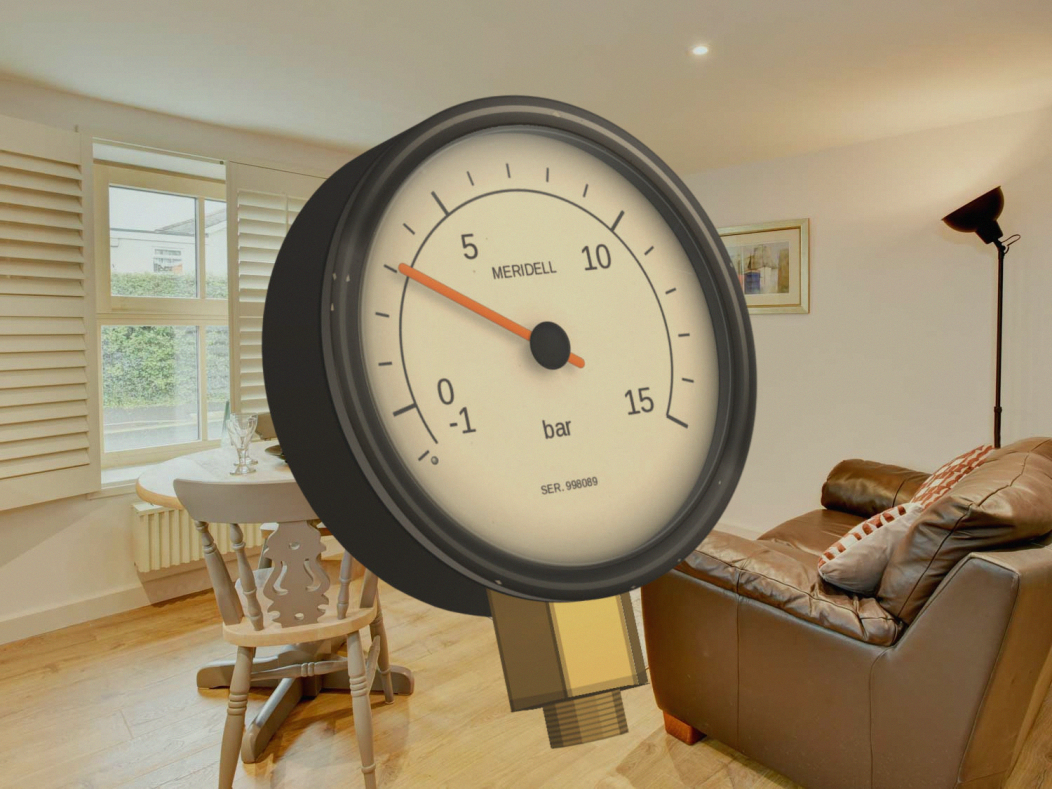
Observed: 3,bar
